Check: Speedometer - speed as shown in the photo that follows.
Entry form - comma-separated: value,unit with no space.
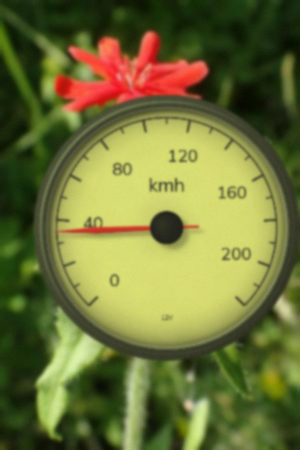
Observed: 35,km/h
